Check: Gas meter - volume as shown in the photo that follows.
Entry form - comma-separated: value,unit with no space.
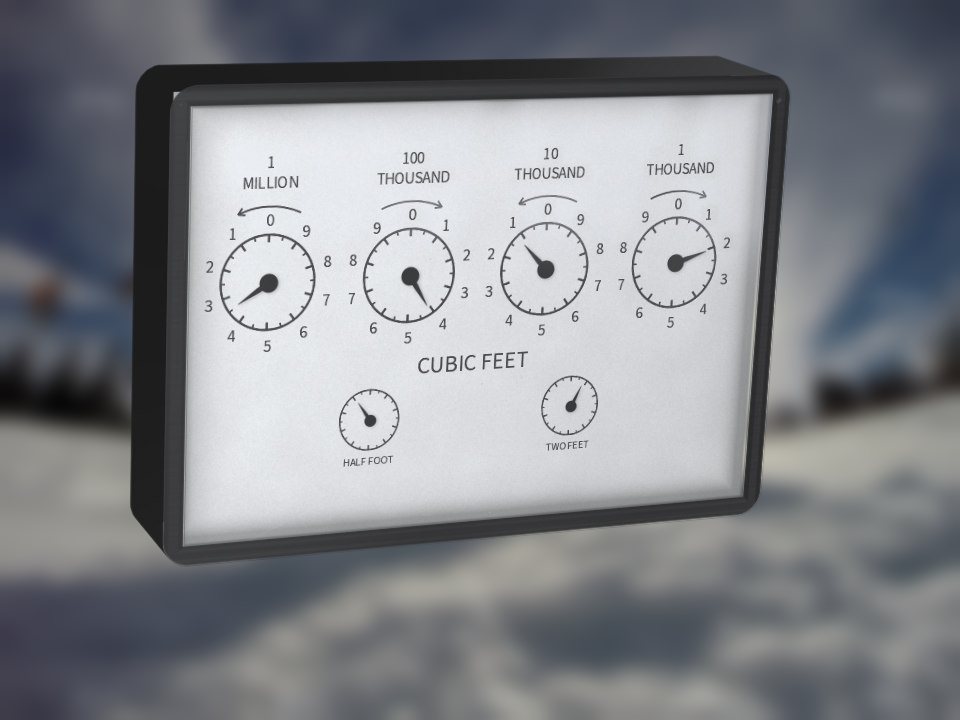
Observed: 341200,ft³
